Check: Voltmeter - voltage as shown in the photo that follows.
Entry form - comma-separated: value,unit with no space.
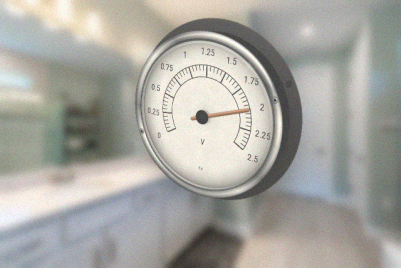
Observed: 2,V
